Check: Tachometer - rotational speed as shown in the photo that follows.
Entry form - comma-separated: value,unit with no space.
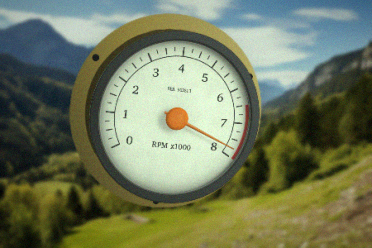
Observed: 7750,rpm
